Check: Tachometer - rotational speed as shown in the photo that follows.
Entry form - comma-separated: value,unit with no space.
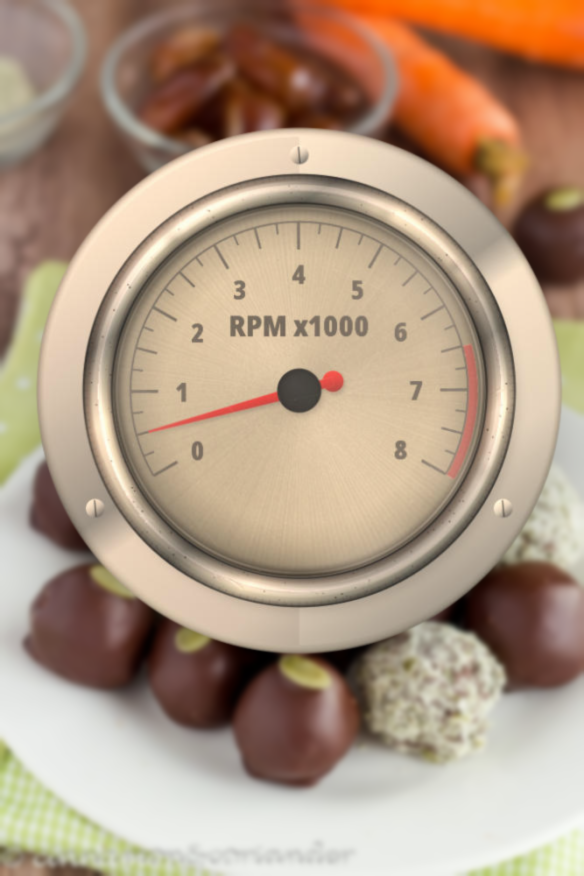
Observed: 500,rpm
